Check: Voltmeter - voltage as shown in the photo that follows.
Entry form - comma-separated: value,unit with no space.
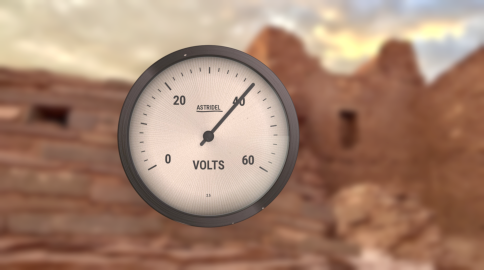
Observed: 40,V
